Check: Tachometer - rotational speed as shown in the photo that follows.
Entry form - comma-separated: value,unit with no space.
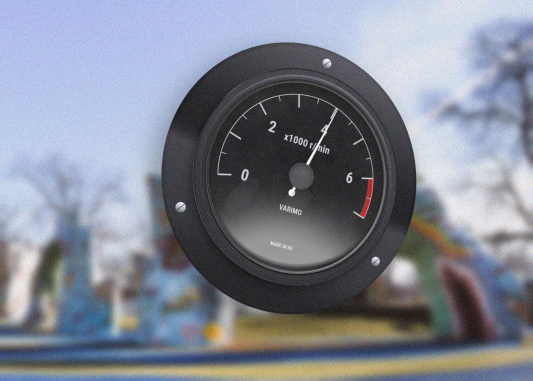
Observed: 4000,rpm
